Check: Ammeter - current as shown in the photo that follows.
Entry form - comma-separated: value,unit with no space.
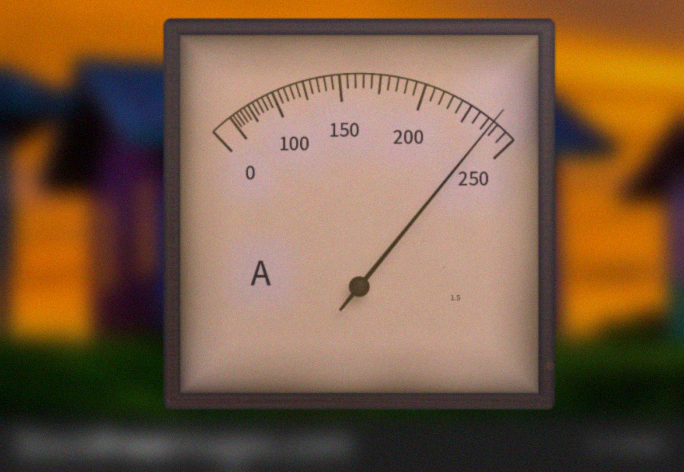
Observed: 237.5,A
